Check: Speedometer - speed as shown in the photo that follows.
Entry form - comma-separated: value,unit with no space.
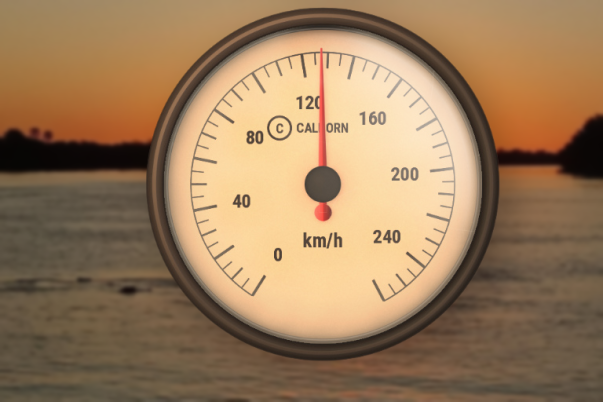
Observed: 127.5,km/h
